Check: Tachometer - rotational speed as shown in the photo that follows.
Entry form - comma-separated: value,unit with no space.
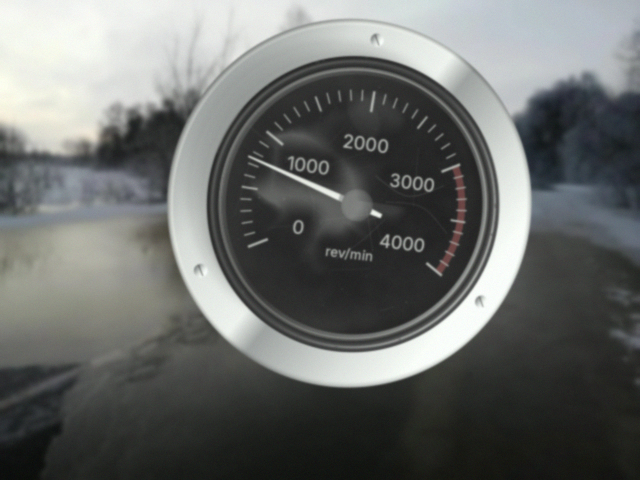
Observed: 750,rpm
